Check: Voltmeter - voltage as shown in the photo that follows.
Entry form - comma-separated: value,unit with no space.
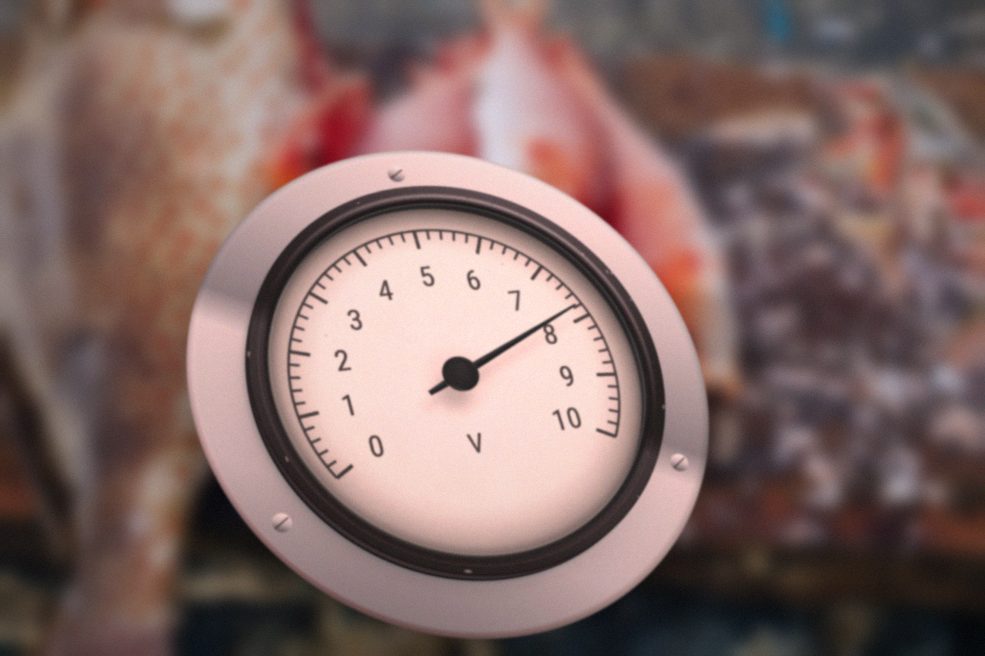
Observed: 7.8,V
